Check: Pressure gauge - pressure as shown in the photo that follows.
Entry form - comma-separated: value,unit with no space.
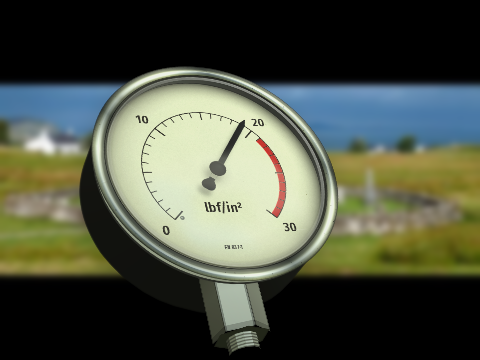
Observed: 19,psi
